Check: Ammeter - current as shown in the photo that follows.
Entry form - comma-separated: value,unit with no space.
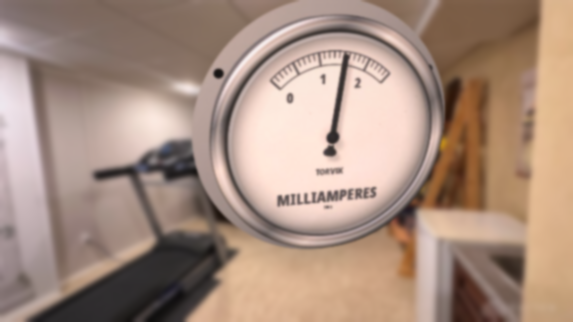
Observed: 1.5,mA
